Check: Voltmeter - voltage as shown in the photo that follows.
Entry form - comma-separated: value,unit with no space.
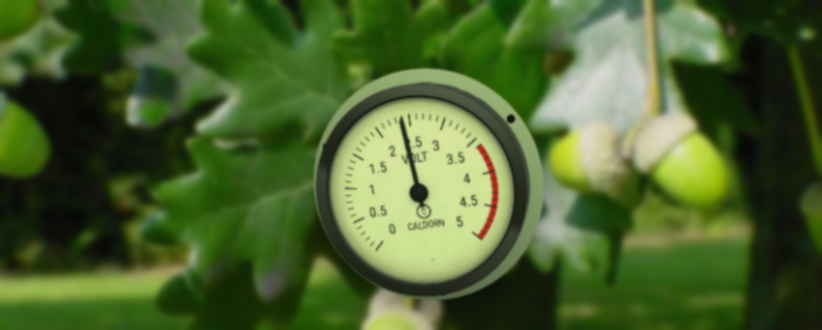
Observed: 2.4,V
